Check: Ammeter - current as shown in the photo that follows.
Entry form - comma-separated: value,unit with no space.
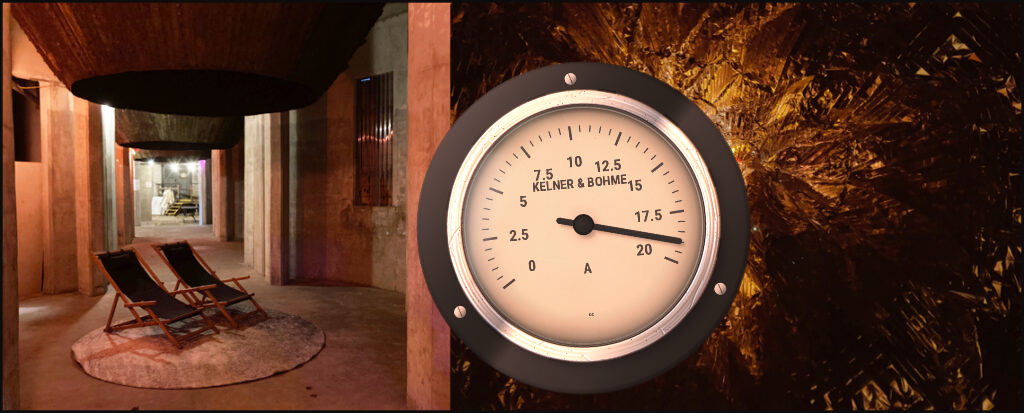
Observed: 19,A
